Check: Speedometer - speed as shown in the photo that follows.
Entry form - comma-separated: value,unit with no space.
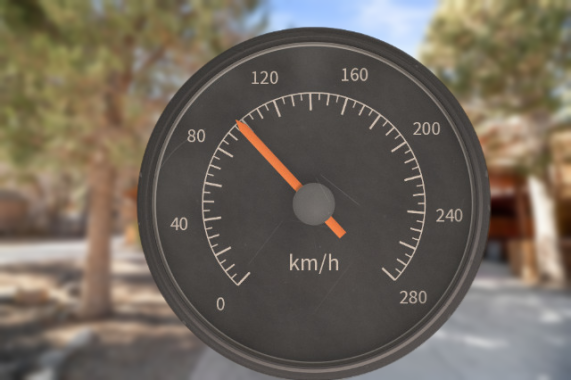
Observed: 97.5,km/h
